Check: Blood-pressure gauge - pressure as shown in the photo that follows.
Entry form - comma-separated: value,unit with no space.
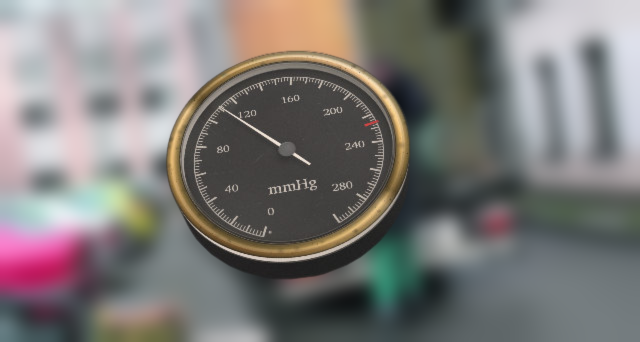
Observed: 110,mmHg
